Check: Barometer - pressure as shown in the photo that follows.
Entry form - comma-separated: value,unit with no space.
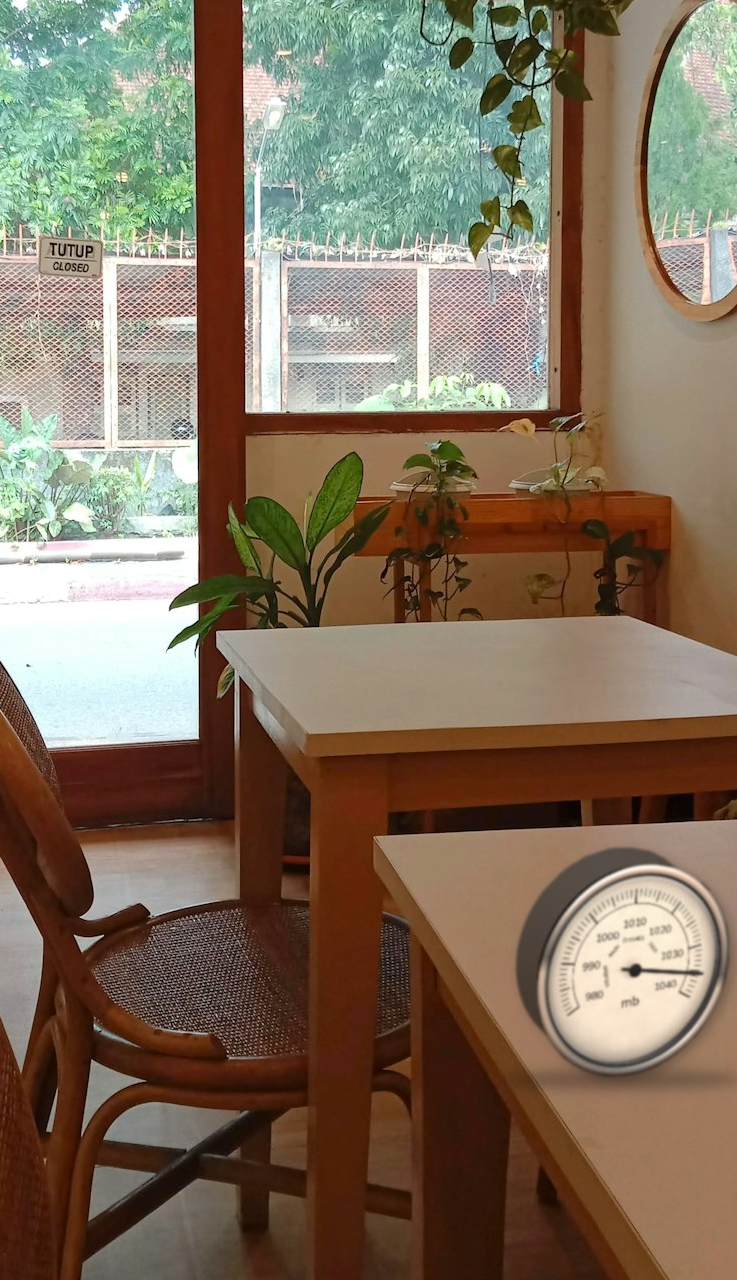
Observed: 1035,mbar
